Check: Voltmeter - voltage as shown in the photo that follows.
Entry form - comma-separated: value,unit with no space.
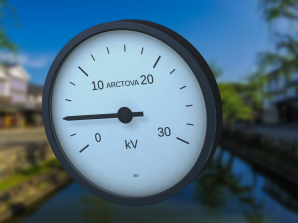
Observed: 4,kV
